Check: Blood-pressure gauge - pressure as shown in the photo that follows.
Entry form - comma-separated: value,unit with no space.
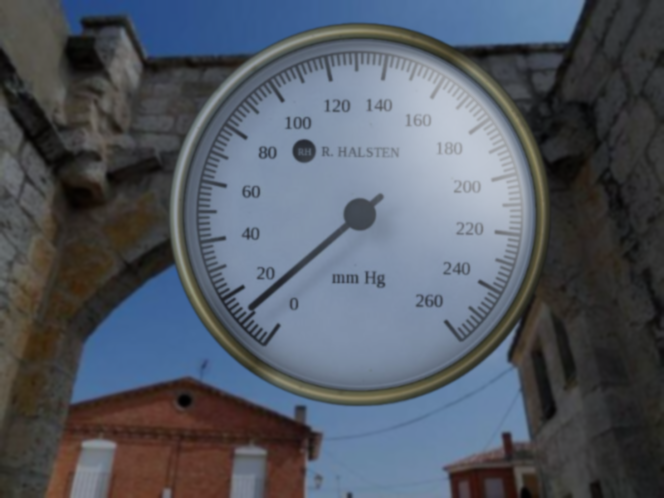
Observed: 12,mmHg
